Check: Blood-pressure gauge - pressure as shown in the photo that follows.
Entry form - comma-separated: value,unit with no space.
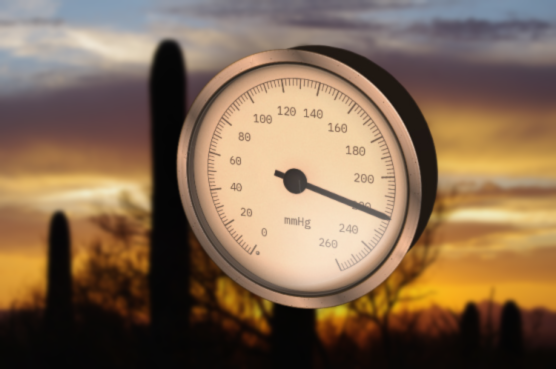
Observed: 220,mmHg
